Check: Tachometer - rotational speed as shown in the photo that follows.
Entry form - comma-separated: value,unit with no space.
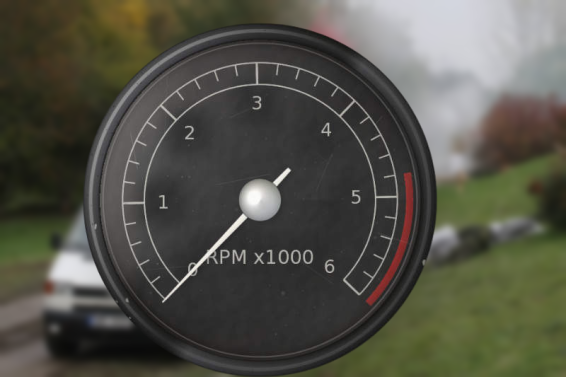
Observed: 0,rpm
